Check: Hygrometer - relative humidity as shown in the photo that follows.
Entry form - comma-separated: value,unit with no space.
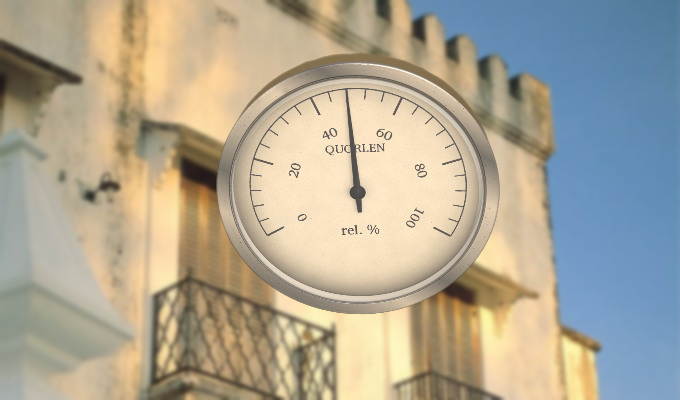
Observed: 48,%
